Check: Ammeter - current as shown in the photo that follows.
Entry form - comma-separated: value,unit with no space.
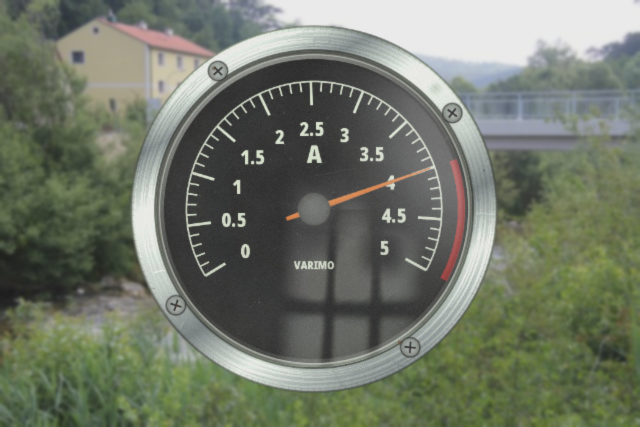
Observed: 4,A
